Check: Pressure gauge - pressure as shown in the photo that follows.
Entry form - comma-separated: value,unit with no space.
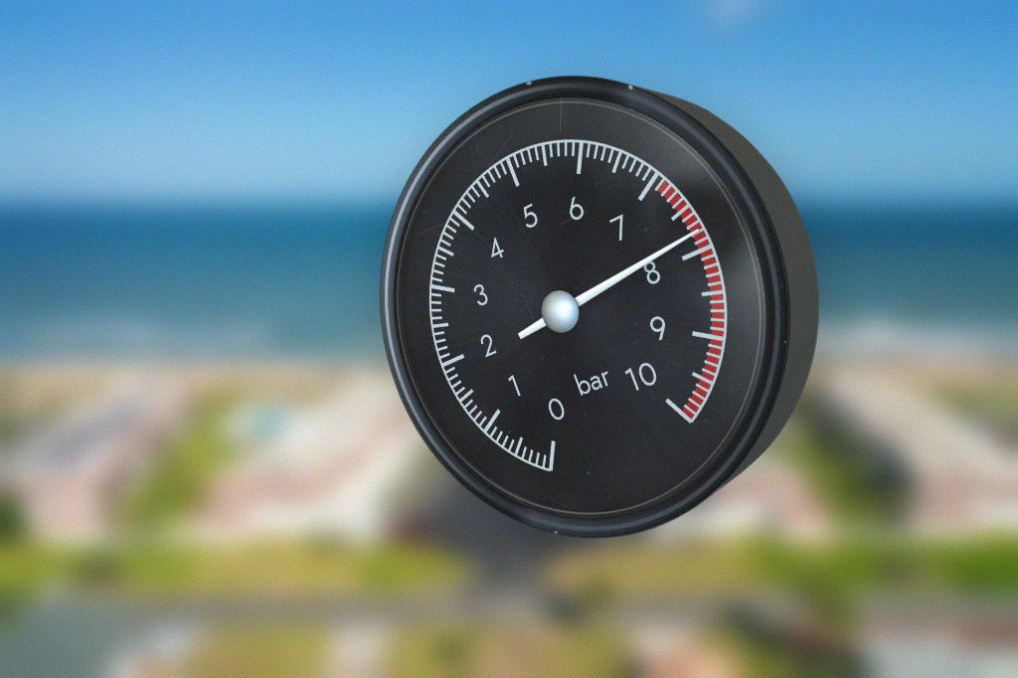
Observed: 7.8,bar
